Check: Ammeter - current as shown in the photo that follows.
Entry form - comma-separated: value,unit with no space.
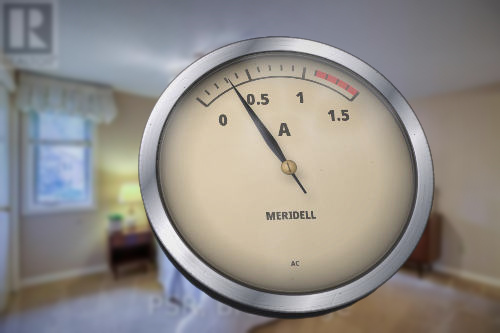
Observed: 0.3,A
